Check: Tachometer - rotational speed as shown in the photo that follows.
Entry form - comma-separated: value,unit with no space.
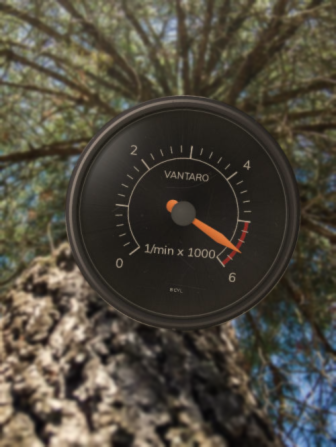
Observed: 5600,rpm
